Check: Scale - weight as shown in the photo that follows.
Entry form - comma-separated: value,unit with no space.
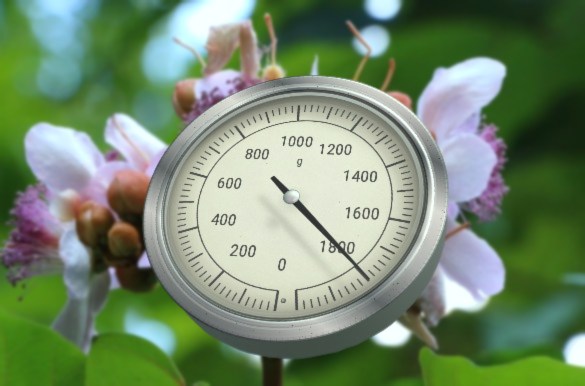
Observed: 1800,g
